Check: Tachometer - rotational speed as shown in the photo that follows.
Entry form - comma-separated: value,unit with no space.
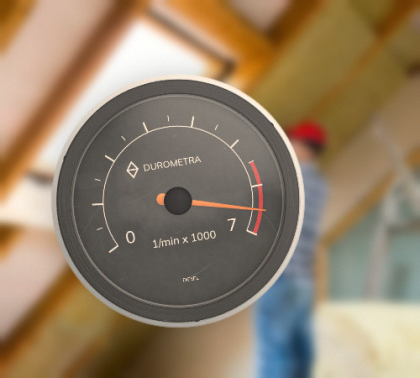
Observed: 6500,rpm
